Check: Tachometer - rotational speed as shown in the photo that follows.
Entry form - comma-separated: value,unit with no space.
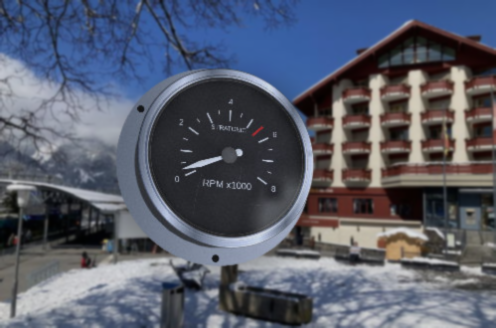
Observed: 250,rpm
